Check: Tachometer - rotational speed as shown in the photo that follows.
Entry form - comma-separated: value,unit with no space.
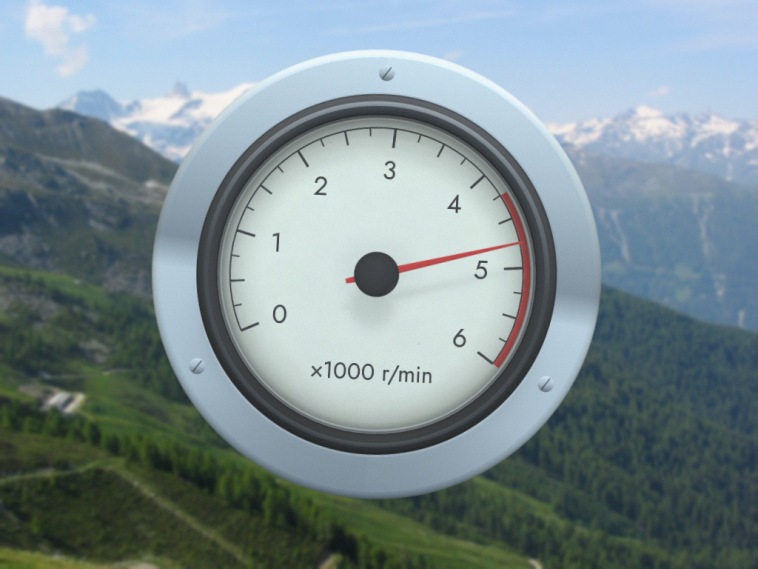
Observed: 4750,rpm
